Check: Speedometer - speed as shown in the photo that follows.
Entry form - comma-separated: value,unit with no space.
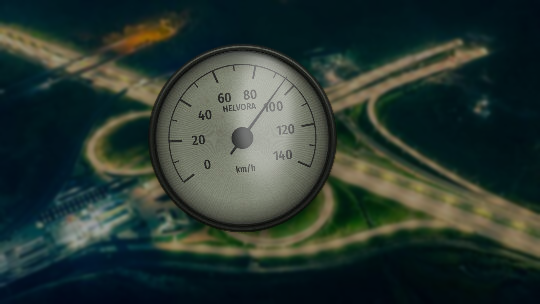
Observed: 95,km/h
